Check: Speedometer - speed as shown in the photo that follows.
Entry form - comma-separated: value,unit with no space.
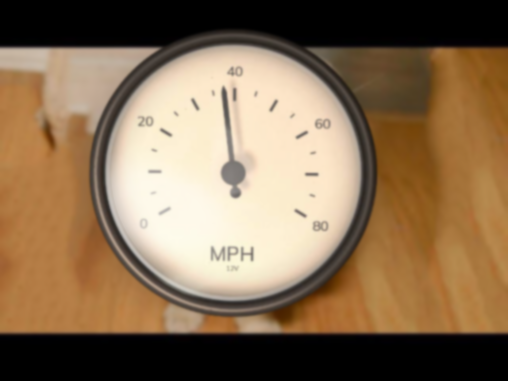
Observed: 37.5,mph
